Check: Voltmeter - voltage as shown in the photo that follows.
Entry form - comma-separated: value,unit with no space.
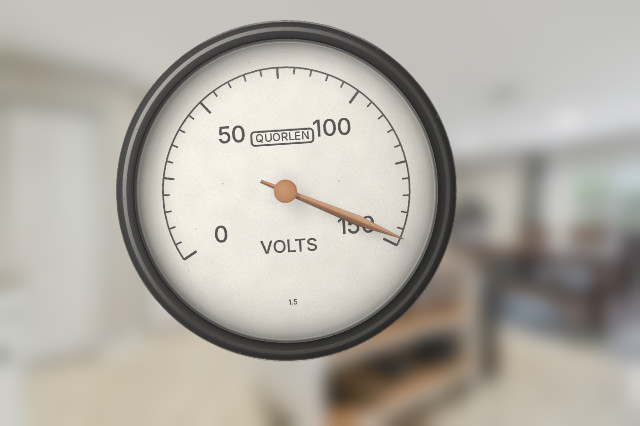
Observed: 147.5,V
